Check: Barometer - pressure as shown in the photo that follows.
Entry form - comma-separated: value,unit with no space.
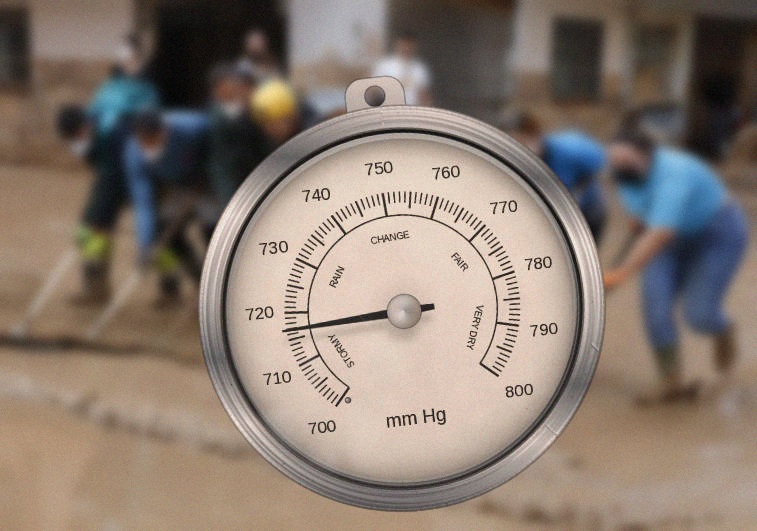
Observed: 717,mmHg
